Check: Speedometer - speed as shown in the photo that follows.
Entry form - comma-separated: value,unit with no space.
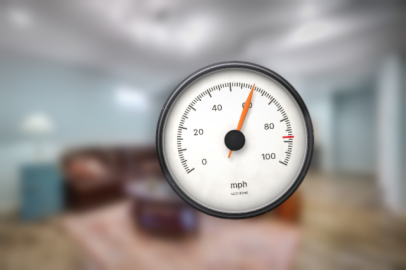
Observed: 60,mph
